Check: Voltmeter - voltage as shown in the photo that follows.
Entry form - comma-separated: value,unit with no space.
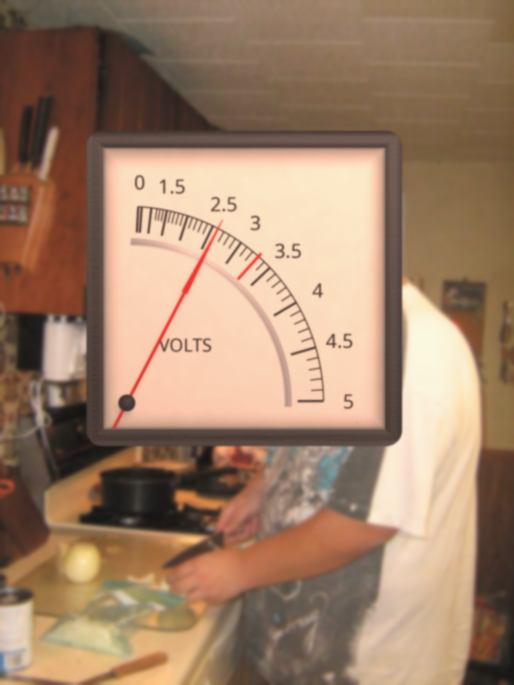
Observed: 2.6,V
